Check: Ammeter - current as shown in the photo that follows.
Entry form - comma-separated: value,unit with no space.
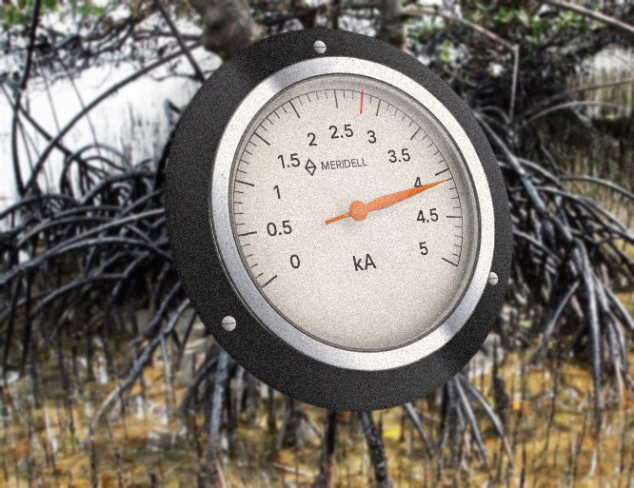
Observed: 4.1,kA
